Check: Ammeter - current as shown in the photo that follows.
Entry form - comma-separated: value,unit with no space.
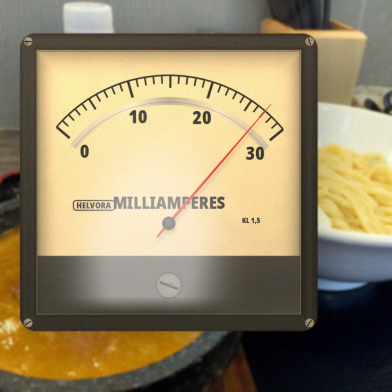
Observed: 27,mA
